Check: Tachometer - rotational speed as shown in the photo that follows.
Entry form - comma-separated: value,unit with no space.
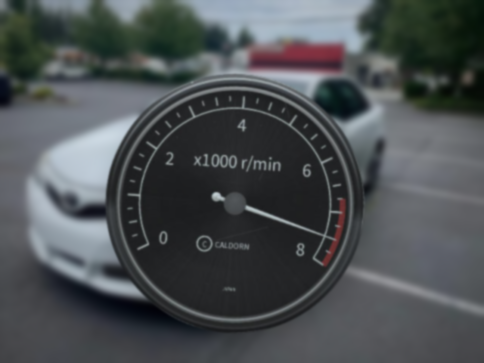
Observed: 7500,rpm
